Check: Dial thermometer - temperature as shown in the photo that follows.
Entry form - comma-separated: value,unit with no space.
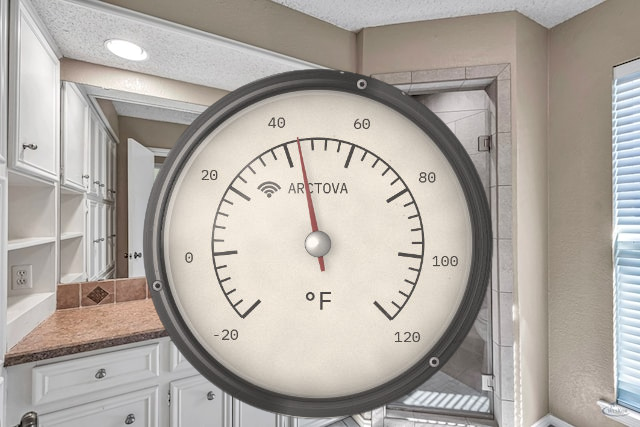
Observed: 44,°F
